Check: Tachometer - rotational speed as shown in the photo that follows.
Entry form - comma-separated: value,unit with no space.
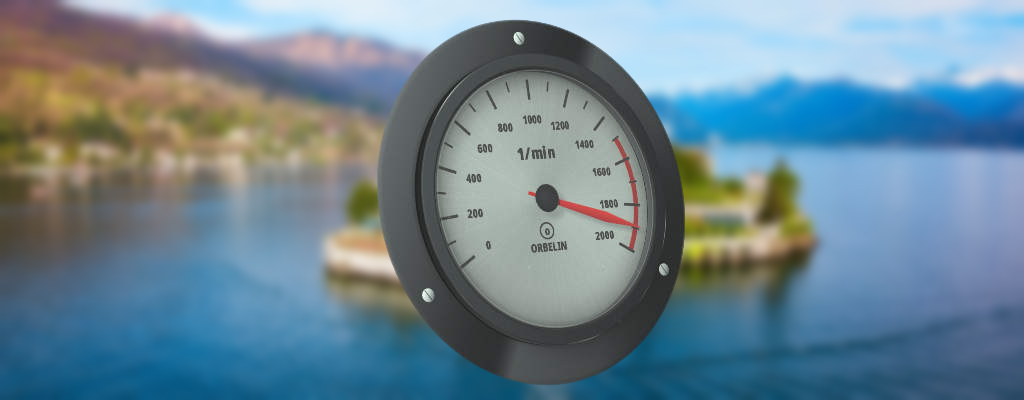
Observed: 1900,rpm
